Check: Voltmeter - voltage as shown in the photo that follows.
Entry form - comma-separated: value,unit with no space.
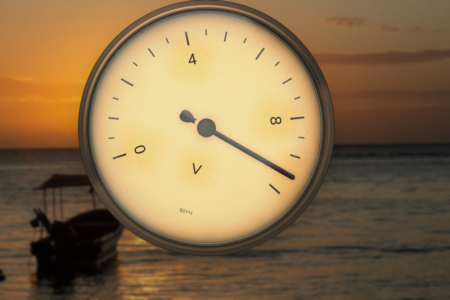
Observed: 9.5,V
